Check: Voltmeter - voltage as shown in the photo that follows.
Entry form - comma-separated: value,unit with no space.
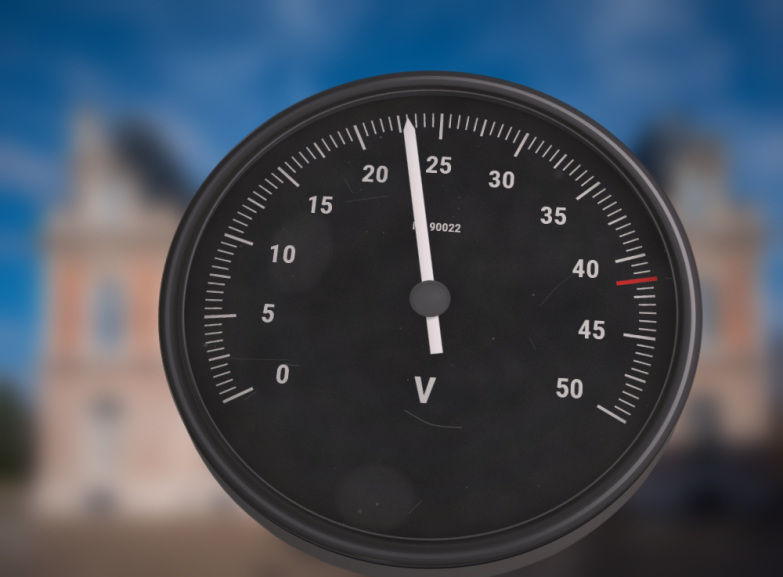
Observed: 23,V
